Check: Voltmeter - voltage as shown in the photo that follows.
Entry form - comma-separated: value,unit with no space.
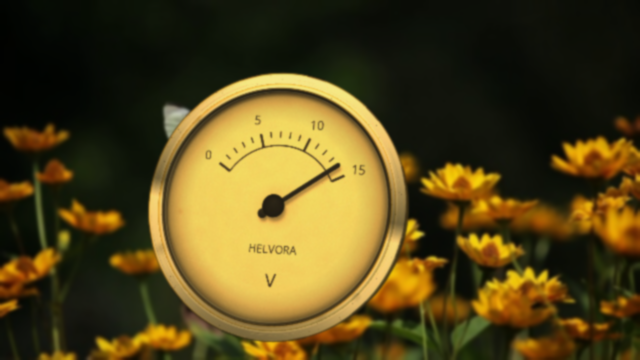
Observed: 14,V
